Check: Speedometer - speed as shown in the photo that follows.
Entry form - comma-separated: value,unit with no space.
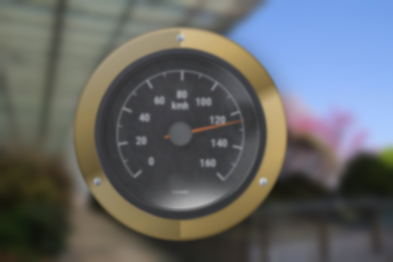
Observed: 125,km/h
